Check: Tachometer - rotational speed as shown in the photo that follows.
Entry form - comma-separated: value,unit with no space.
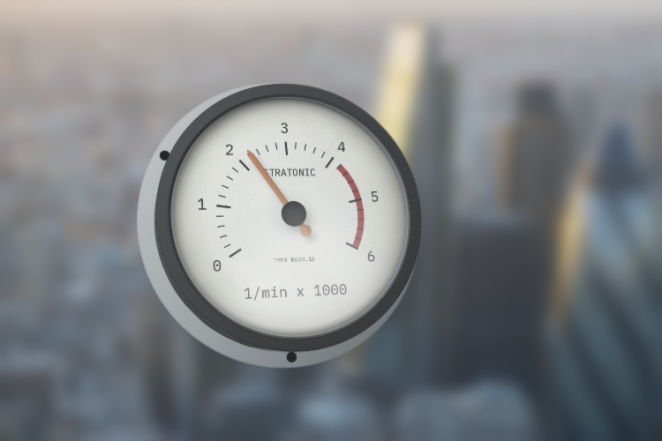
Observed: 2200,rpm
